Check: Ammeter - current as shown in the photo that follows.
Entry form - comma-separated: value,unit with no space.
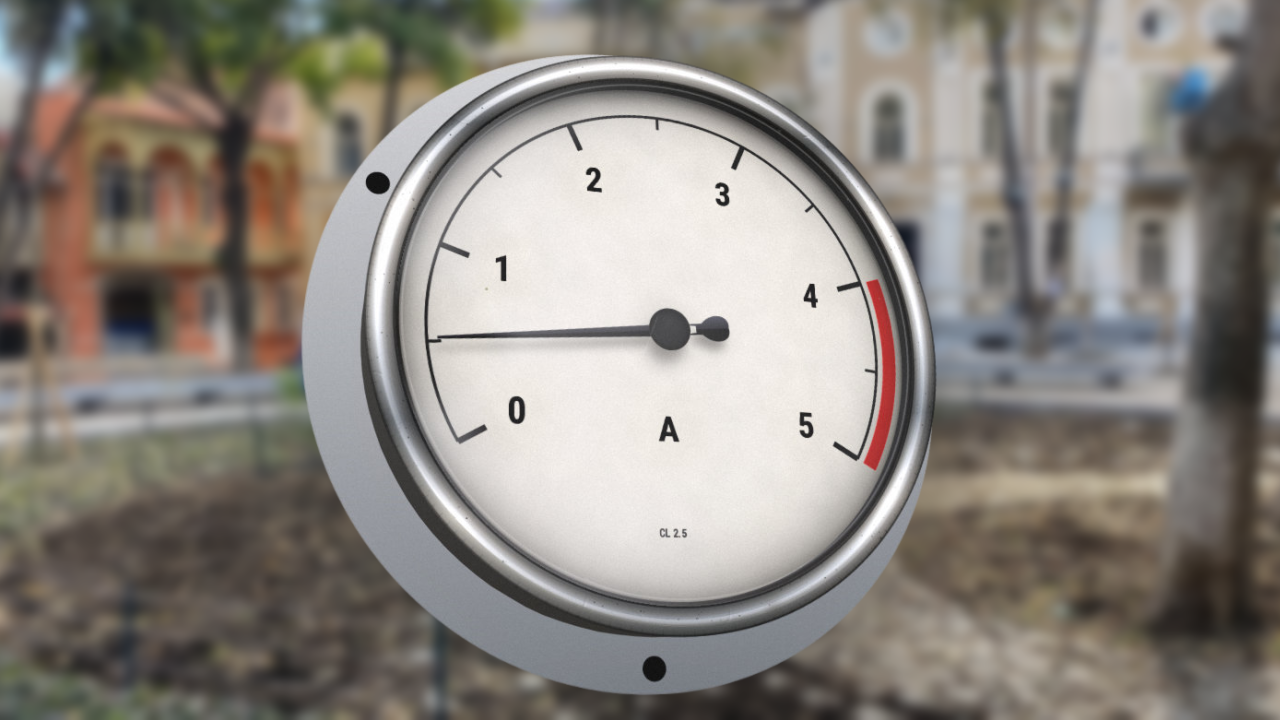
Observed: 0.5,A
